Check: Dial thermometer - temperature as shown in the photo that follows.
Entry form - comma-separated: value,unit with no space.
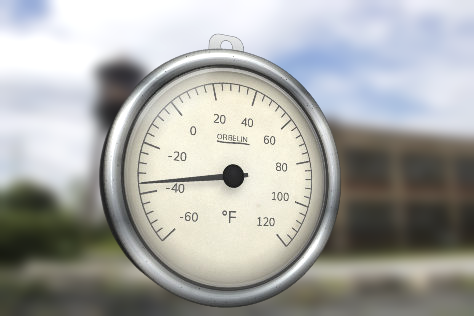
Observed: -36,°F
